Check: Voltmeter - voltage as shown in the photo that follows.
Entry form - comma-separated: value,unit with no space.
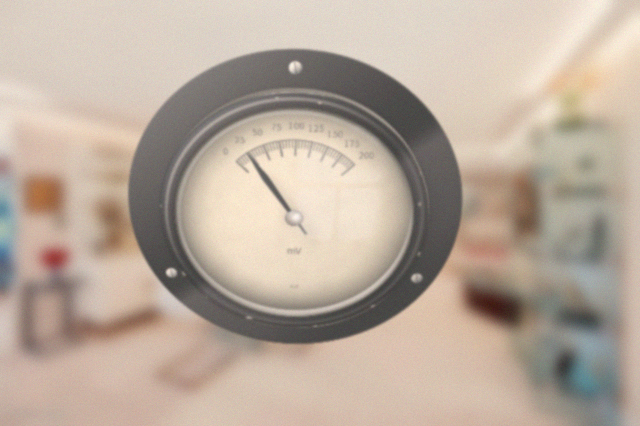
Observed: 25,mV
